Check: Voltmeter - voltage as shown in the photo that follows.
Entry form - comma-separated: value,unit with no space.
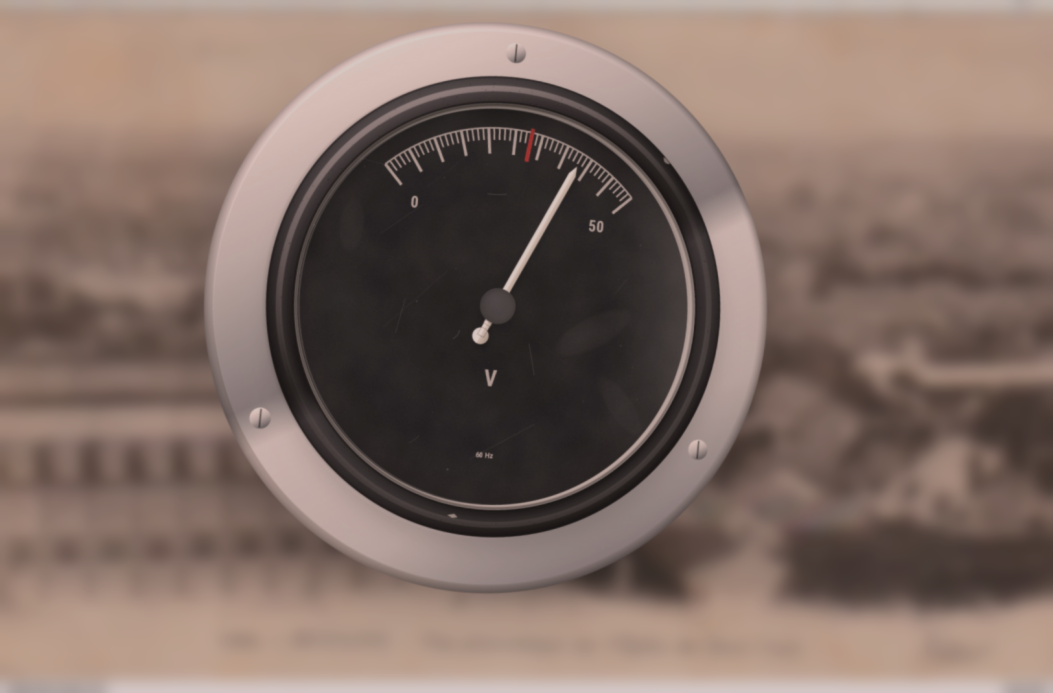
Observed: 38,V
